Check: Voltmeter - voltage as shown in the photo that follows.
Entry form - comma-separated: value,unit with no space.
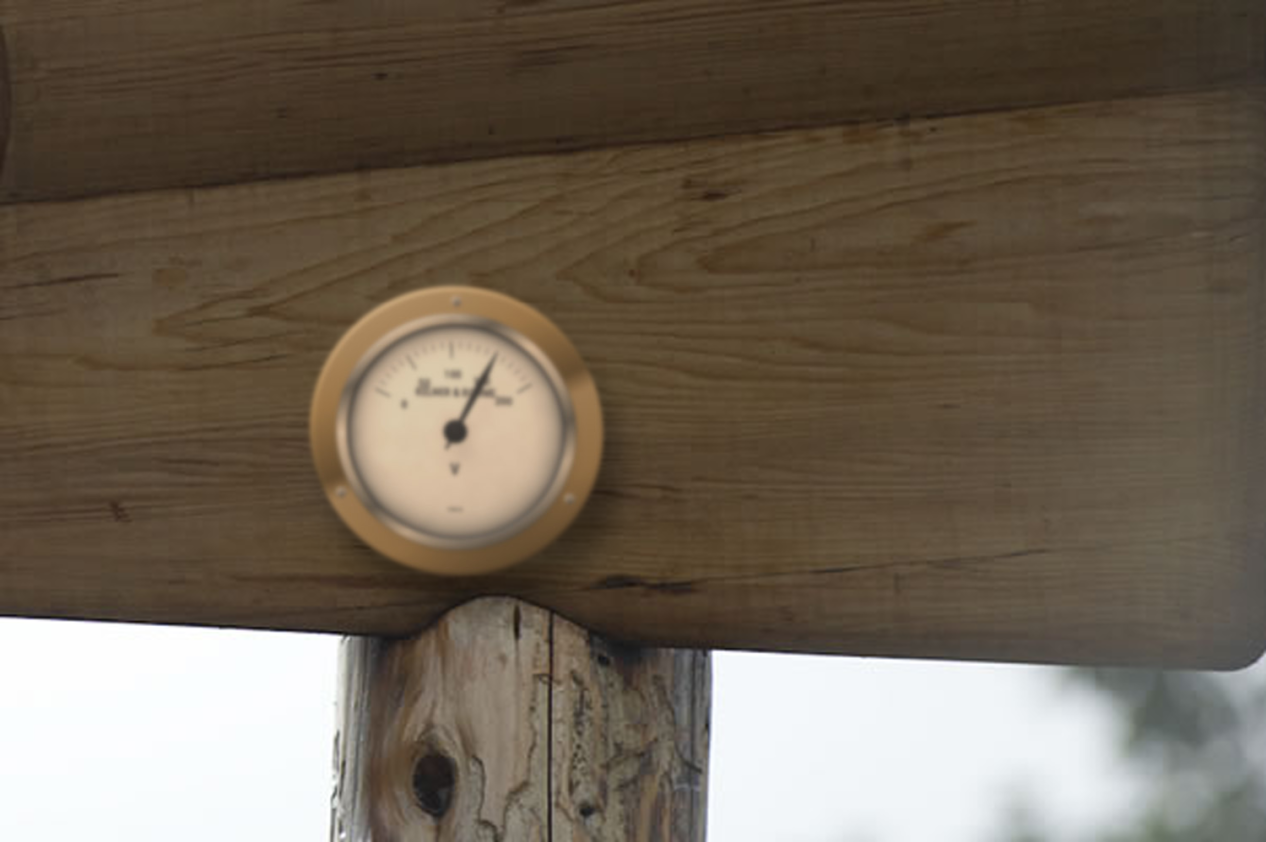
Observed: 150,V
